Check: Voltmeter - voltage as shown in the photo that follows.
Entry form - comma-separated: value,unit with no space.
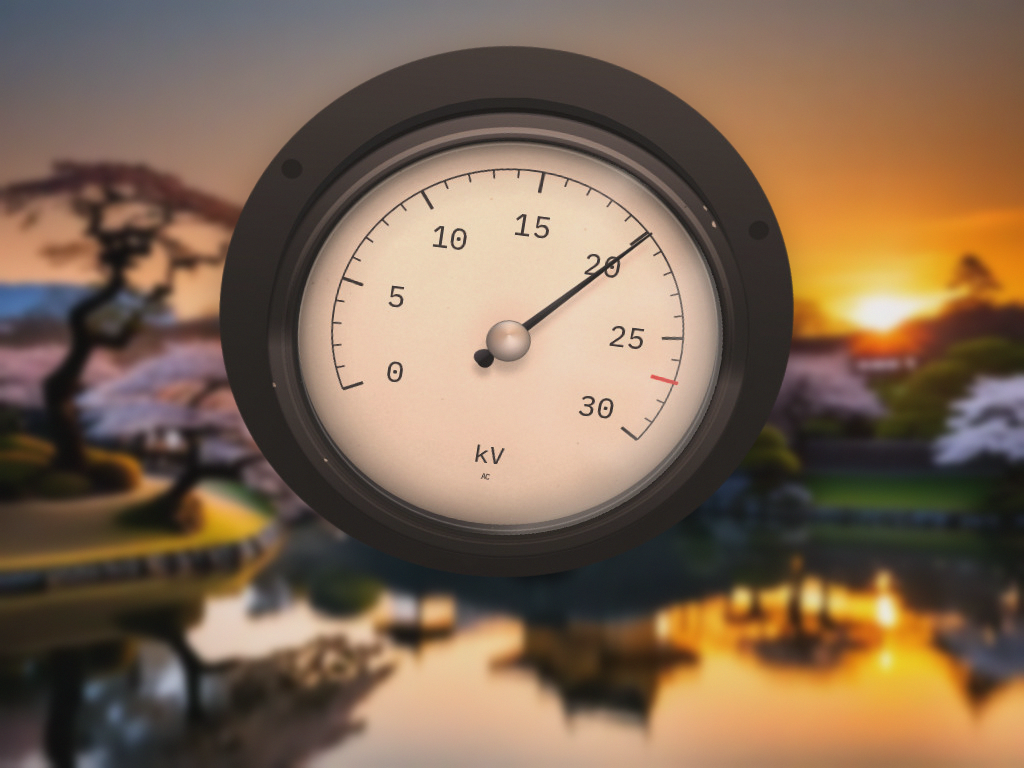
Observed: 20,kV
